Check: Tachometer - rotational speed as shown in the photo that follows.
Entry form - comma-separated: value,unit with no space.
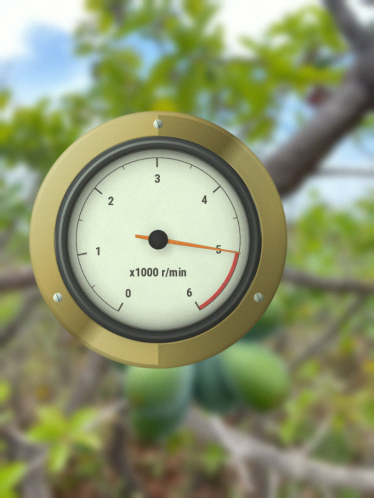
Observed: 5000,rpm
